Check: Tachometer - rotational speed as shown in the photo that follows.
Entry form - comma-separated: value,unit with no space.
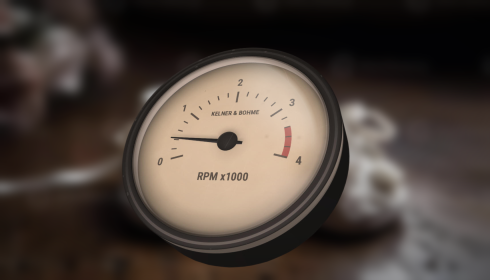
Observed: 400,rpm
